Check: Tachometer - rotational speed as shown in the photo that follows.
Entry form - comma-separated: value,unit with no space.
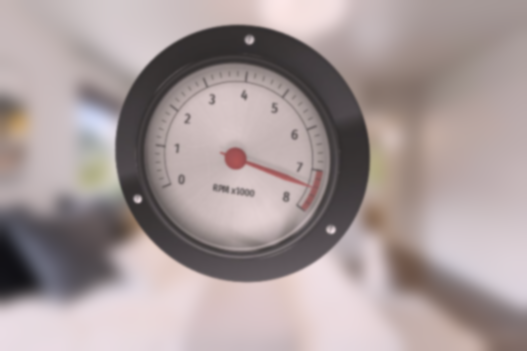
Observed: 7400,rpm
